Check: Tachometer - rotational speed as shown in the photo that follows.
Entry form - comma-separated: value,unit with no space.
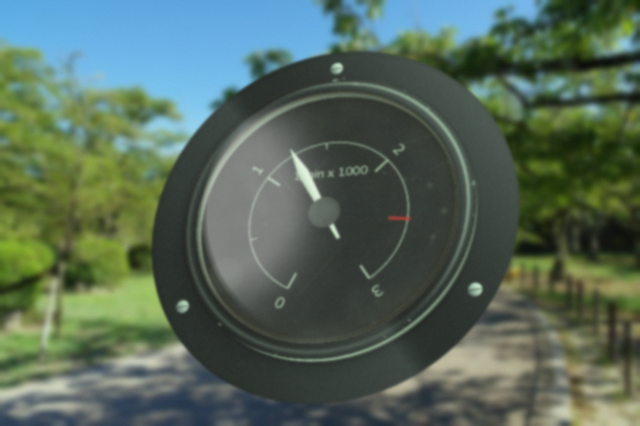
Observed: 1250,rpm
